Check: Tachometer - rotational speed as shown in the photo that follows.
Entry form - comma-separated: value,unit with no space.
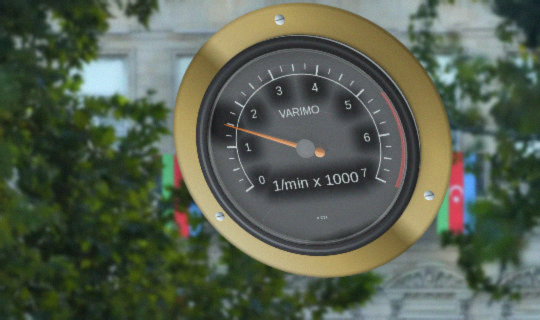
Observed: 1500,rpm
